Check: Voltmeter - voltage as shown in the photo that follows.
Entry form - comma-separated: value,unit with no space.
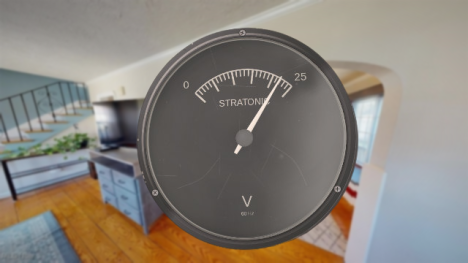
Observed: 22,V
